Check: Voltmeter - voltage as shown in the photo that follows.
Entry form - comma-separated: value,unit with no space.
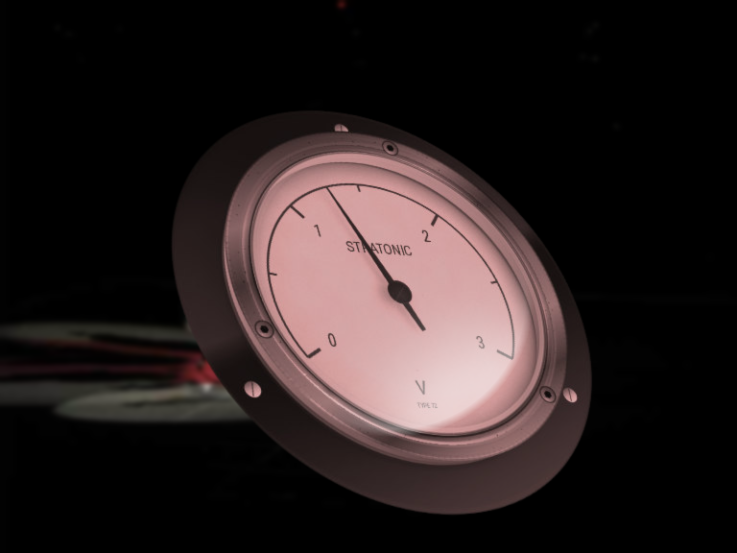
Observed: 1.25,V
